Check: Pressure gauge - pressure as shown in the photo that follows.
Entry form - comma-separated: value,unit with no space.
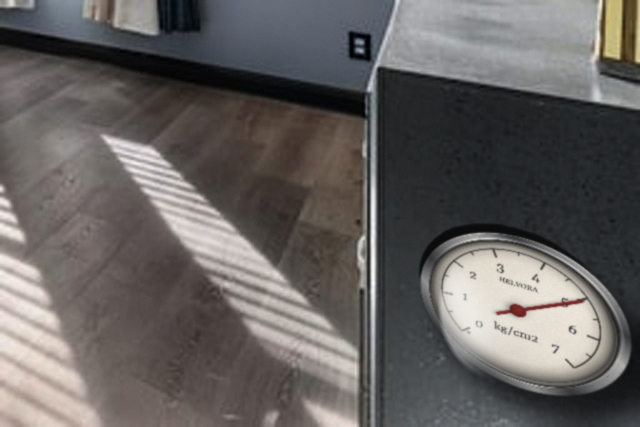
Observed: 5,kg/cm²
